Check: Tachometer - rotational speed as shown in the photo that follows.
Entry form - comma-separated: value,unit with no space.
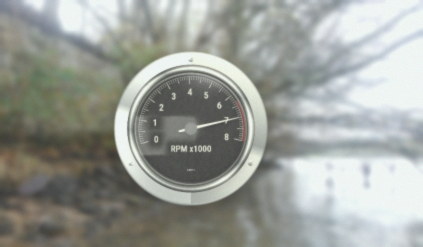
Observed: 7000,rpm
